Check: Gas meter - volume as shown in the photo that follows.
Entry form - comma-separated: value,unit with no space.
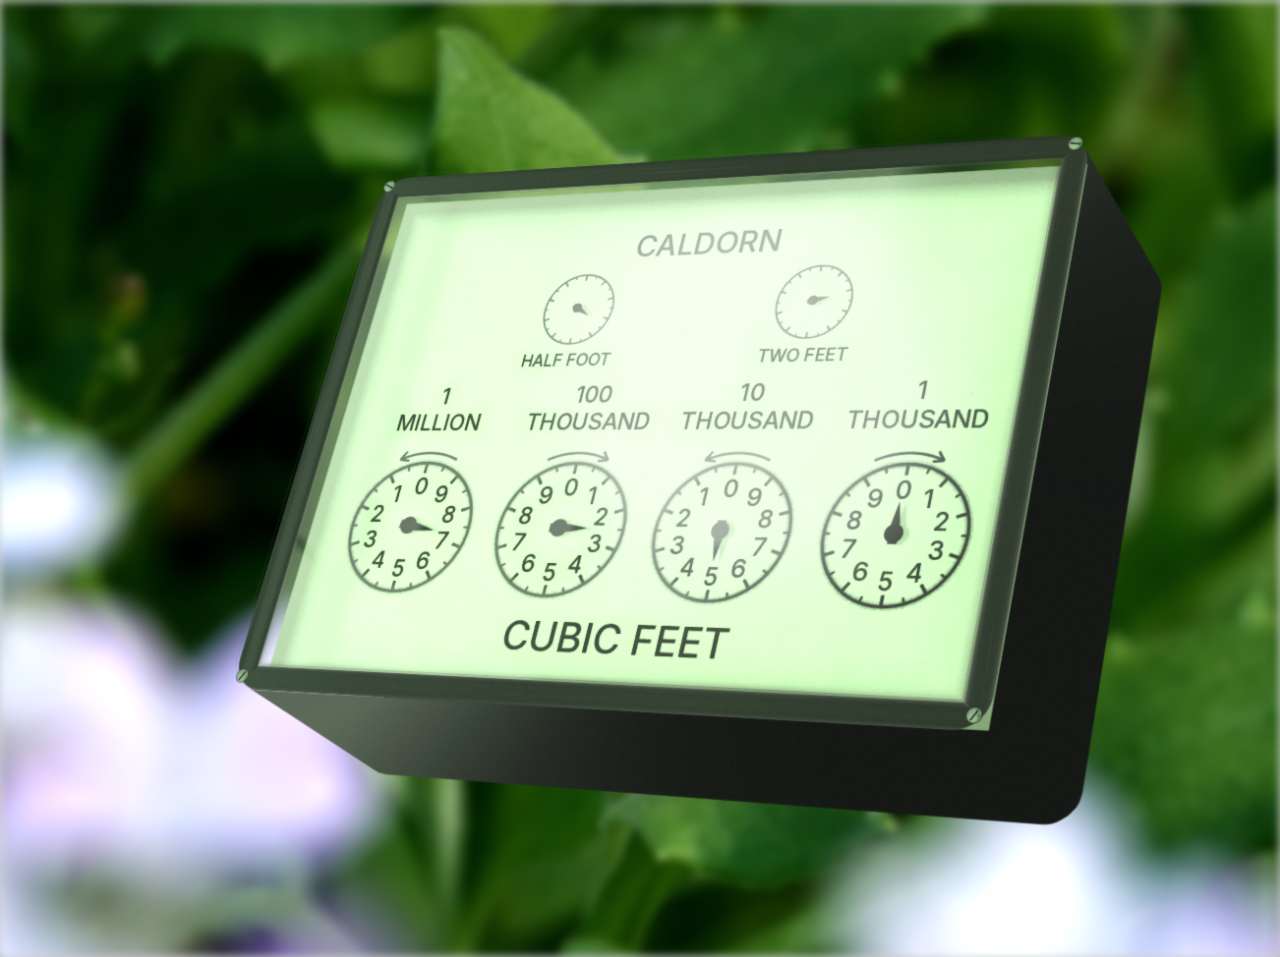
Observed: 725000,ft³
